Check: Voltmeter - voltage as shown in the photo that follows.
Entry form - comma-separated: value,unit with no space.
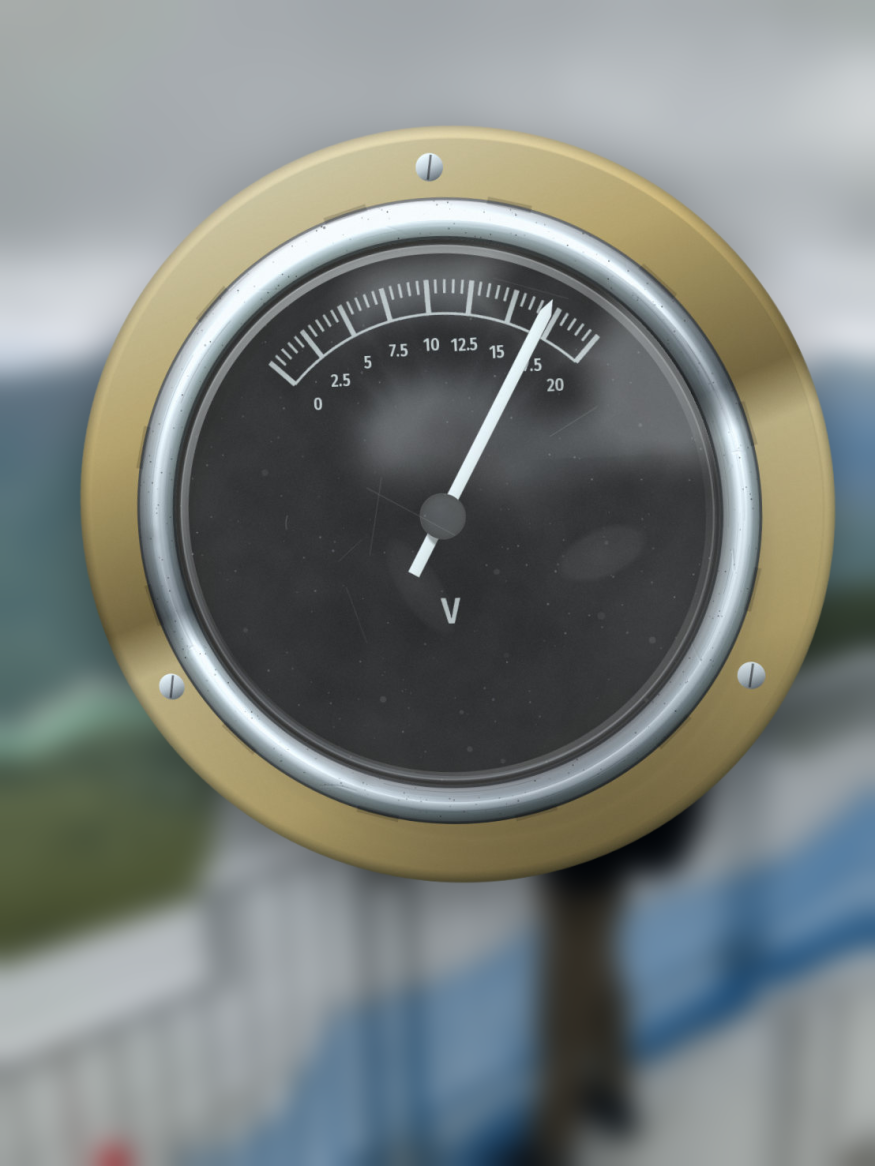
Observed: 17,V
